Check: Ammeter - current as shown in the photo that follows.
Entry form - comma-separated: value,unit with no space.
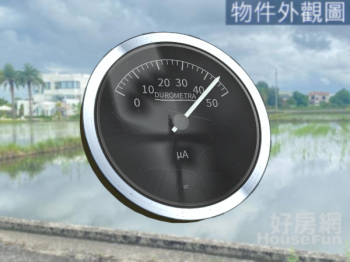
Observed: 44,µA
